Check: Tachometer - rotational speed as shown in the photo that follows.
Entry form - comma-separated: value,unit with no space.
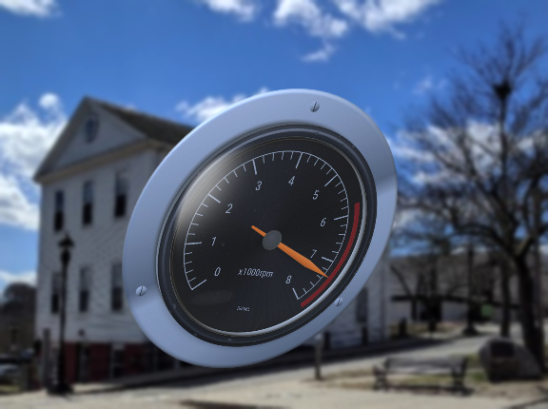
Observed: 7300,rpm
